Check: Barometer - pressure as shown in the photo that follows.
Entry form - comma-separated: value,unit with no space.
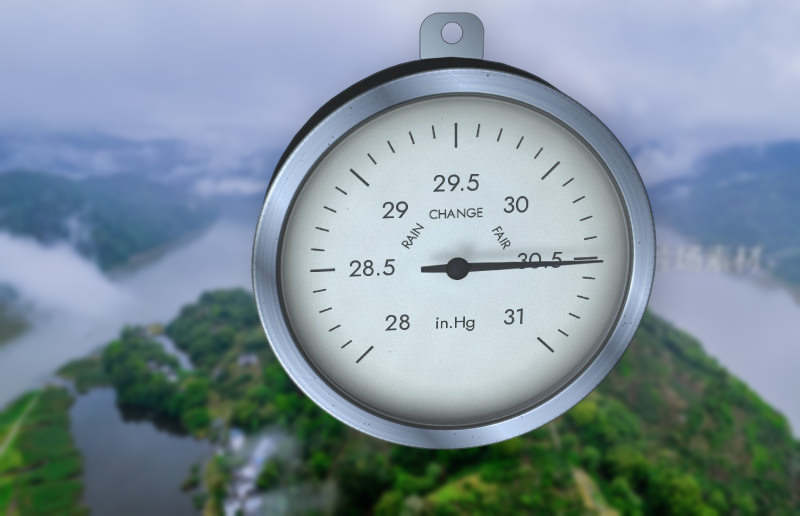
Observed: 30.5,inHg
